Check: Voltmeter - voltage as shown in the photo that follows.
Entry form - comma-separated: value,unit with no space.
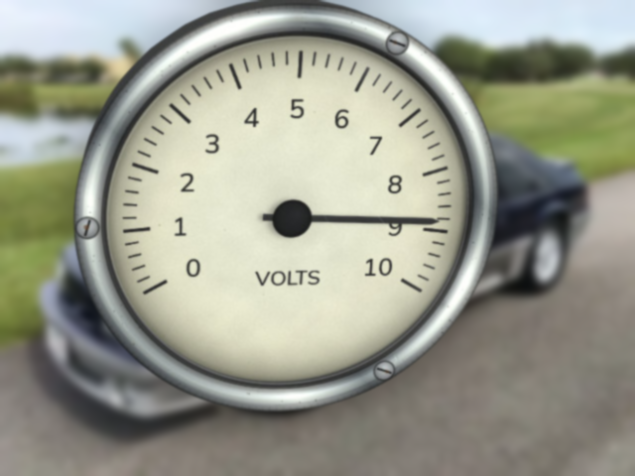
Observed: 8.8,V
